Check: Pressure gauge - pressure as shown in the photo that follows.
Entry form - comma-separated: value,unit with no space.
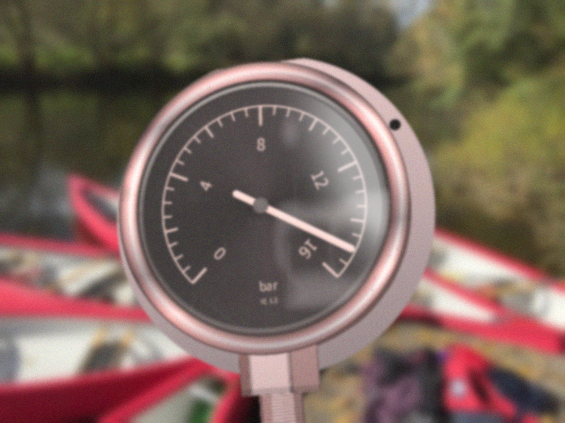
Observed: 15,bar
